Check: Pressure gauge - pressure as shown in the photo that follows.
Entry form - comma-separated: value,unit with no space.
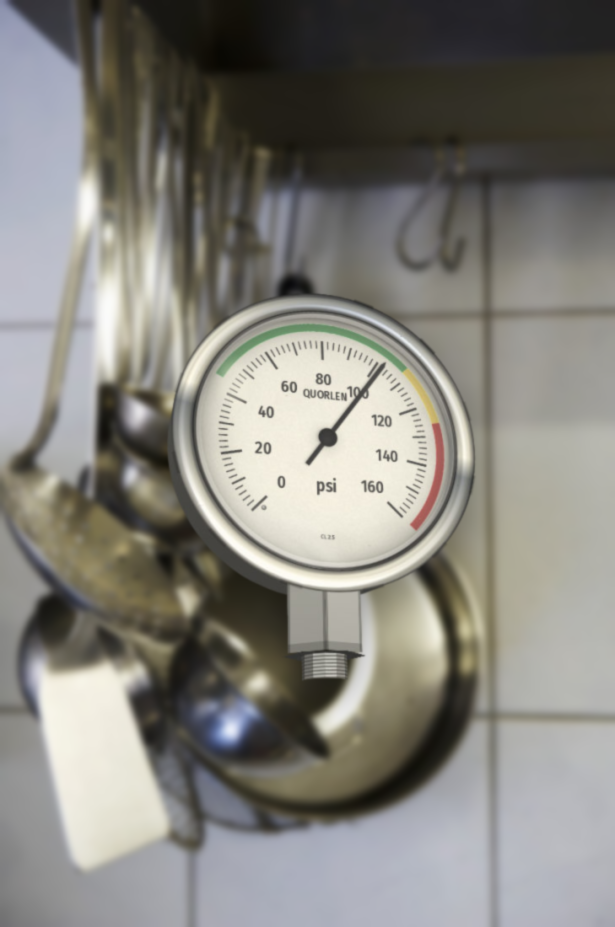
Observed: 102,psi
